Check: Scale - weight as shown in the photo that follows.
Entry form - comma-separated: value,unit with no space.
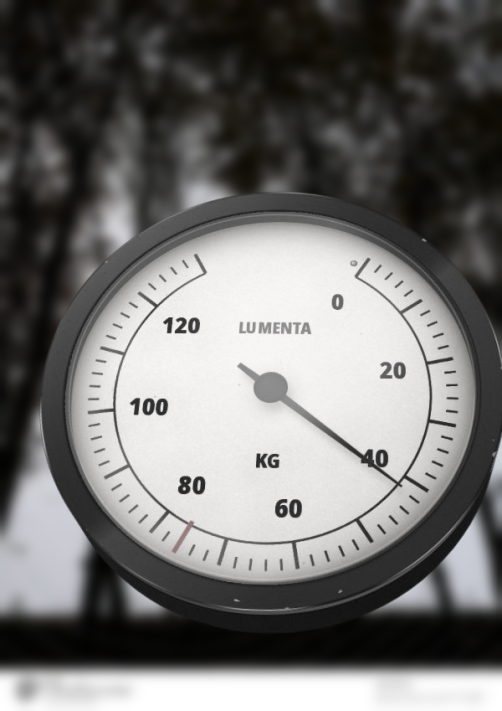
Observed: 42,kg
